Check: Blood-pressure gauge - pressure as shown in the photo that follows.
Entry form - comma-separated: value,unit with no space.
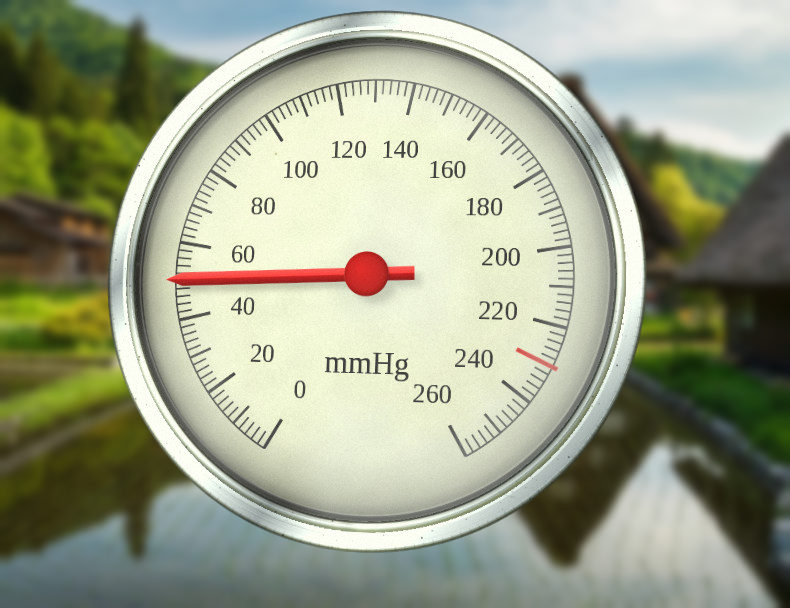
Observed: 50,mmHg
